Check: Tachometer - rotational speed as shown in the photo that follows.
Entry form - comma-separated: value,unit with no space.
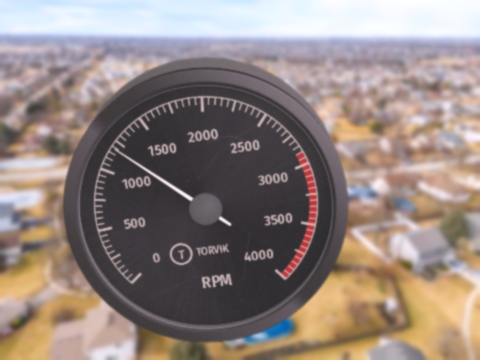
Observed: 1200,rpm
